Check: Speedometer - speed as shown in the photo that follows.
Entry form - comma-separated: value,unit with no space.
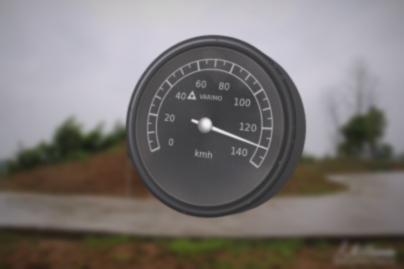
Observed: 130,km/h
